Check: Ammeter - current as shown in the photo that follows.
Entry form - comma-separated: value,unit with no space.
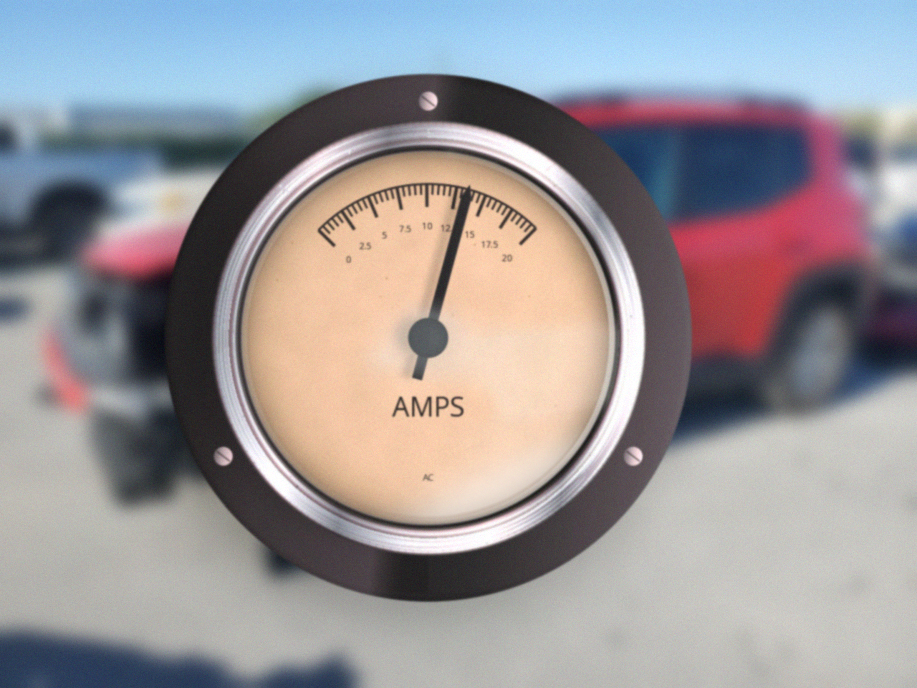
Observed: 13.5,A
